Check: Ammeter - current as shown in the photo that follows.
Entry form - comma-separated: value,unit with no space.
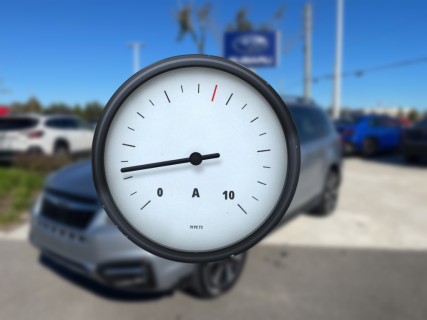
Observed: 1.25,A
